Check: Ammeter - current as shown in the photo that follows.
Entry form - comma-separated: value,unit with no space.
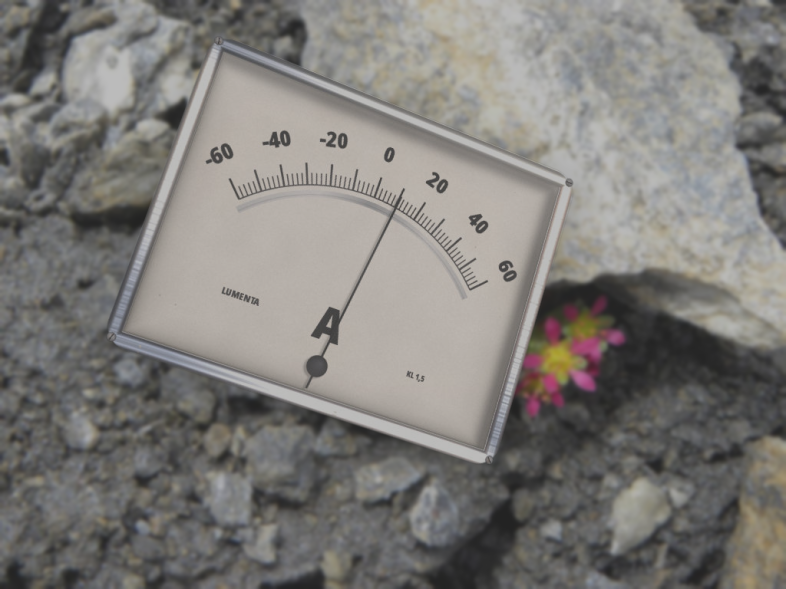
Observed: 10,A
